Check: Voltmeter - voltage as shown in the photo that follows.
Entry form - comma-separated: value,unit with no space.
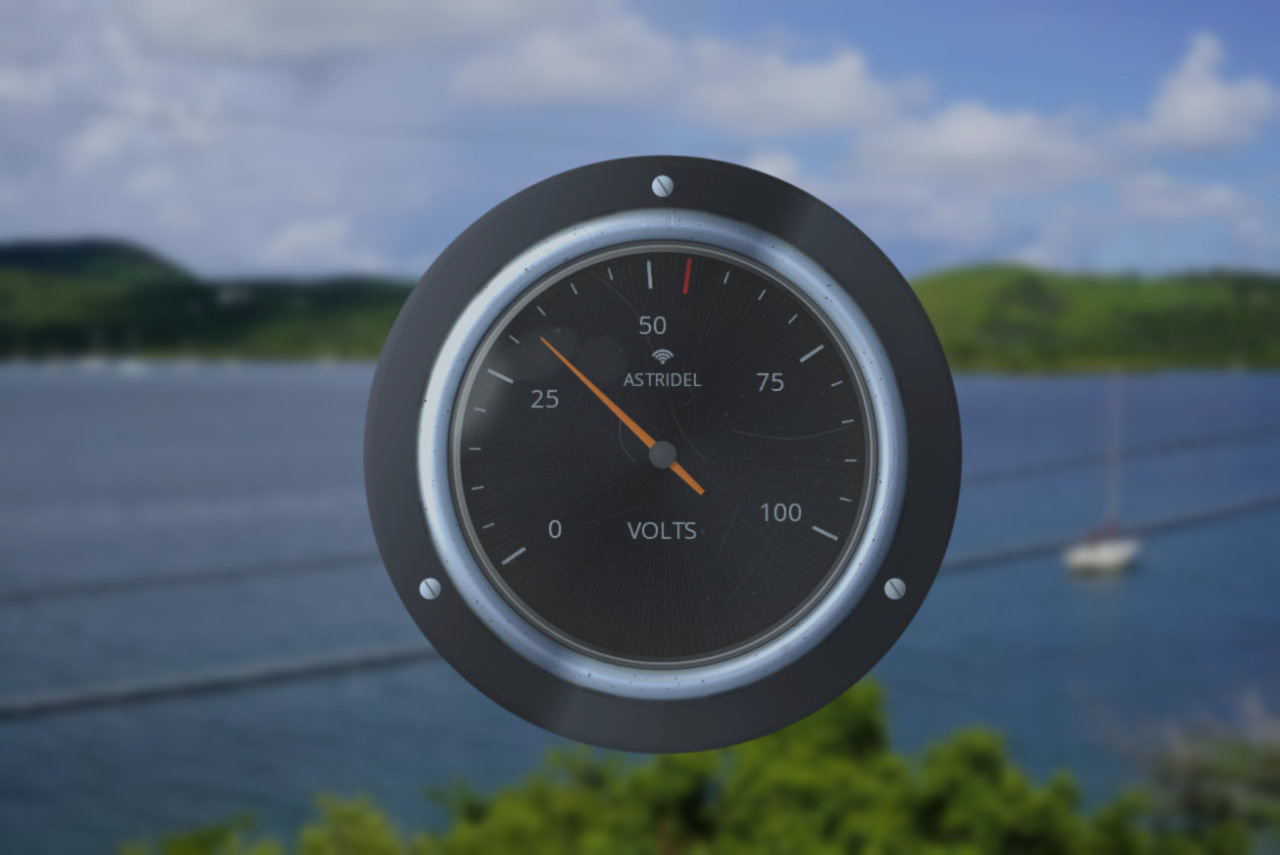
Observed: 32.5,V
